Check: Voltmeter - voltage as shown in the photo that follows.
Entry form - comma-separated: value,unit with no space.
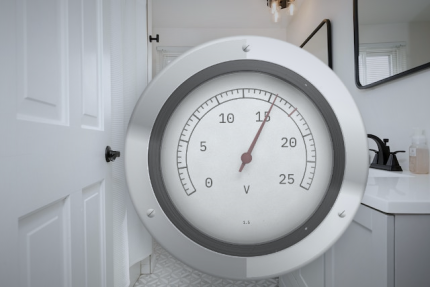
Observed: 15.5,V
